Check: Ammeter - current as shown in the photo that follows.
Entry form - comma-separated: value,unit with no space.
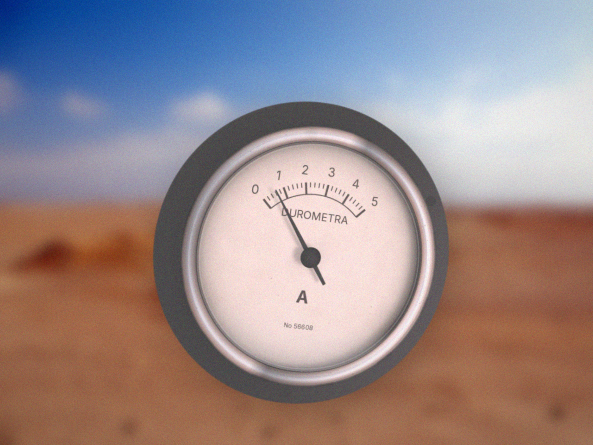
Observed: 0.6,A
